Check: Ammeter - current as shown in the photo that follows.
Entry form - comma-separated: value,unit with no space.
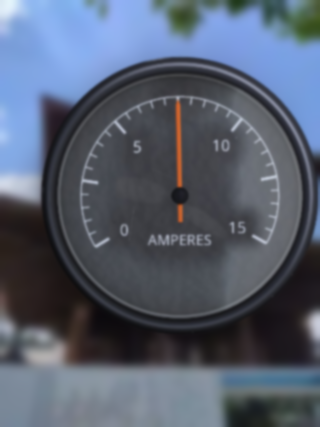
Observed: 7.5,A
